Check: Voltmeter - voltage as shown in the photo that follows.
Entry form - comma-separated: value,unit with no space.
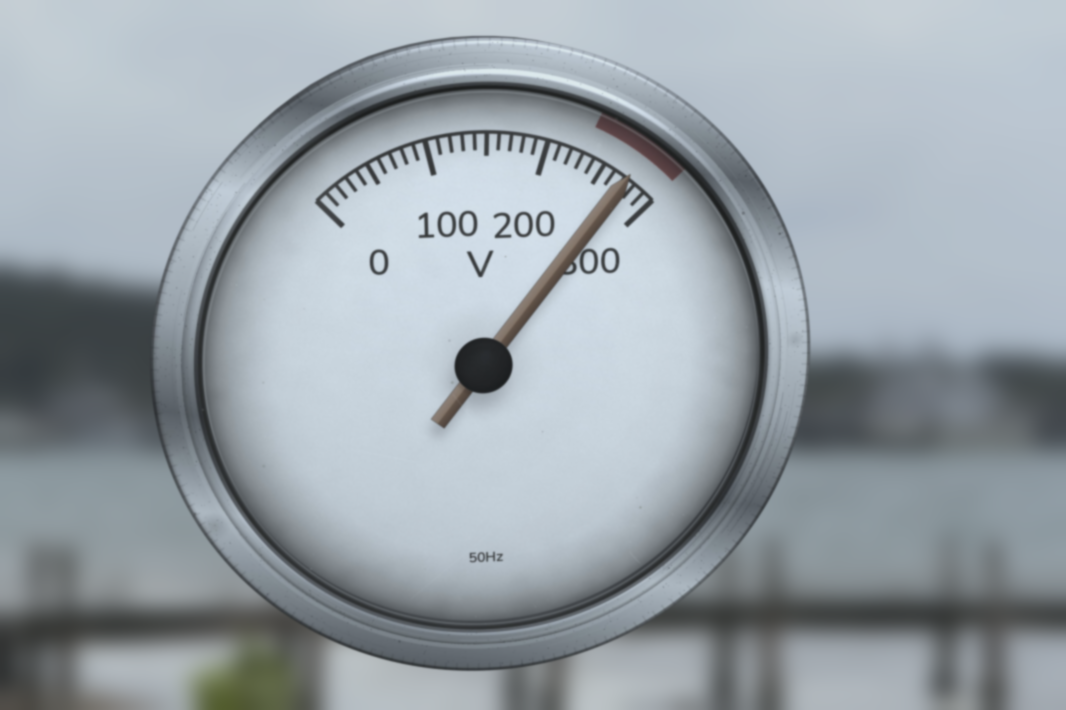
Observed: 270,V
